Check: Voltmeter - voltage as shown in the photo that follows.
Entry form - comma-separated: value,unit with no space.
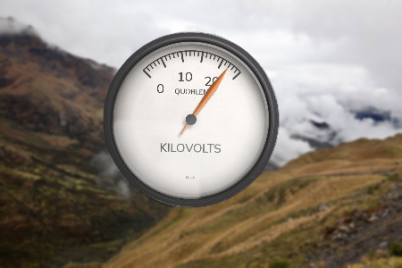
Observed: 22,kV
